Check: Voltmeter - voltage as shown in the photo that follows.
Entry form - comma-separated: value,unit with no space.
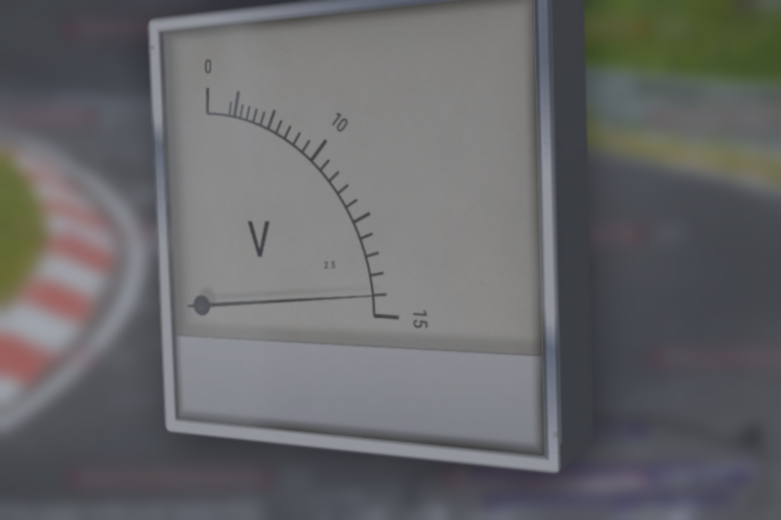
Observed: 14.5,V
